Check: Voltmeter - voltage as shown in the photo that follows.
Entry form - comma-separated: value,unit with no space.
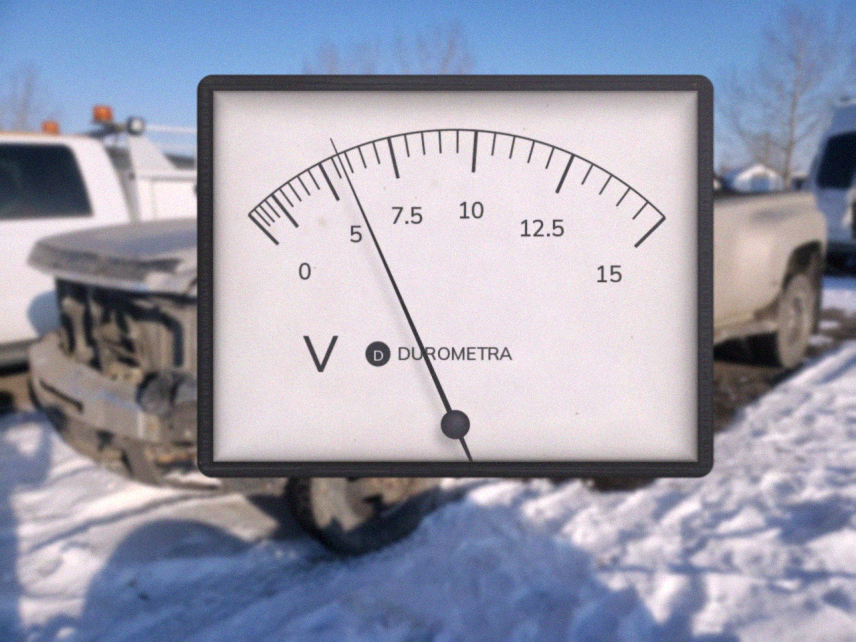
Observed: 5.75,V
